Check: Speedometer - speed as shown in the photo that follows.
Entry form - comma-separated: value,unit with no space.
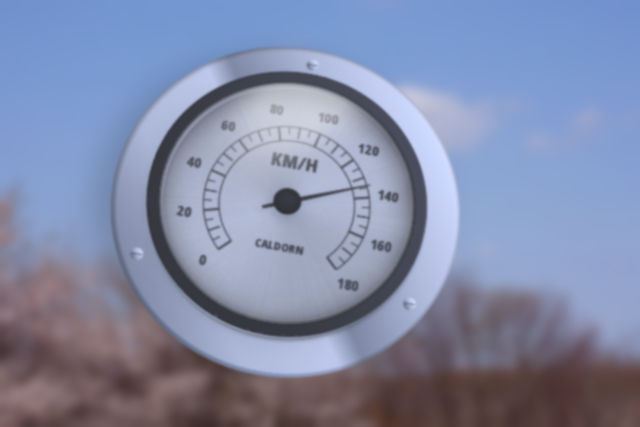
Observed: 135,km/h
